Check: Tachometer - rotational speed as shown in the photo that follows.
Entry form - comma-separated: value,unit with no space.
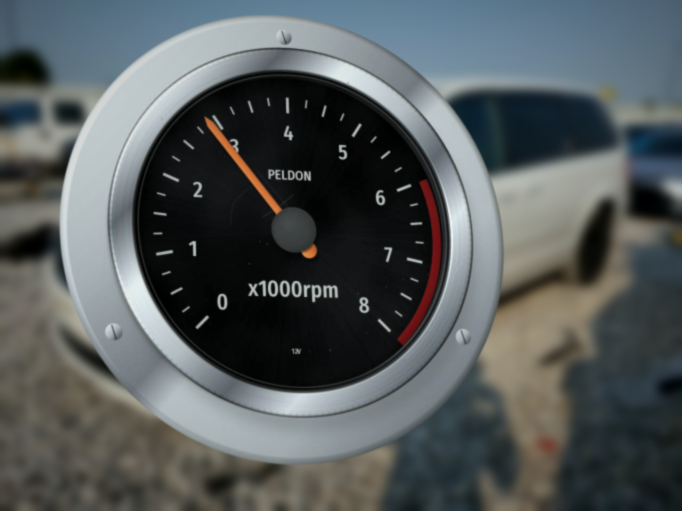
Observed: 2875,rpm
